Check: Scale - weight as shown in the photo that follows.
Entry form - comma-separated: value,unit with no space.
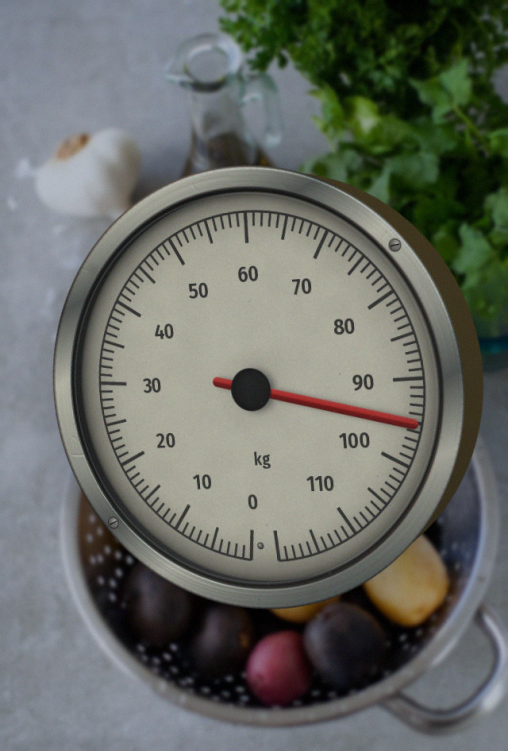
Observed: 95,kg
